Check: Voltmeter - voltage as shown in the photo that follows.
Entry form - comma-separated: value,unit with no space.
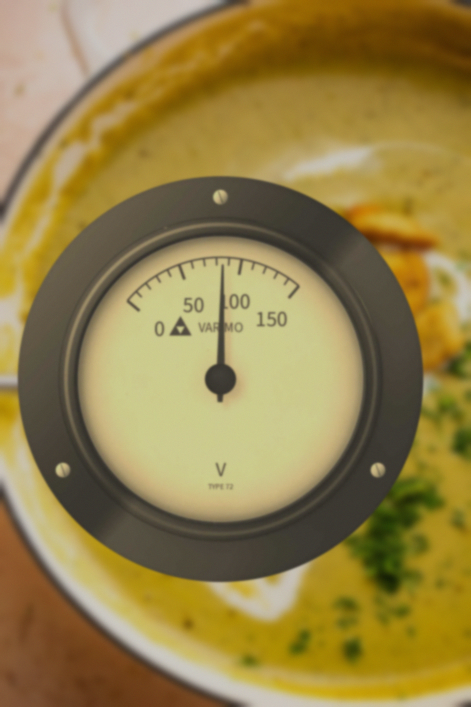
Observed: 85,V
